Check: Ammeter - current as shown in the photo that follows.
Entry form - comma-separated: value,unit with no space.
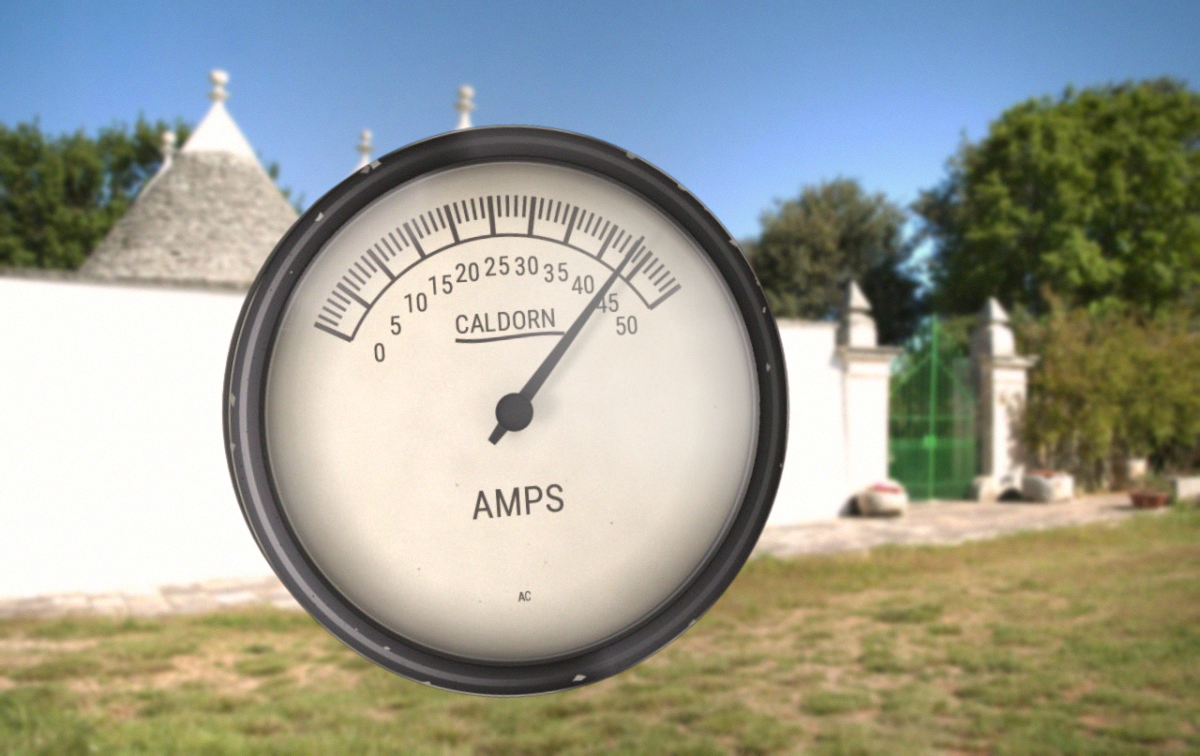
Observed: 43,A
